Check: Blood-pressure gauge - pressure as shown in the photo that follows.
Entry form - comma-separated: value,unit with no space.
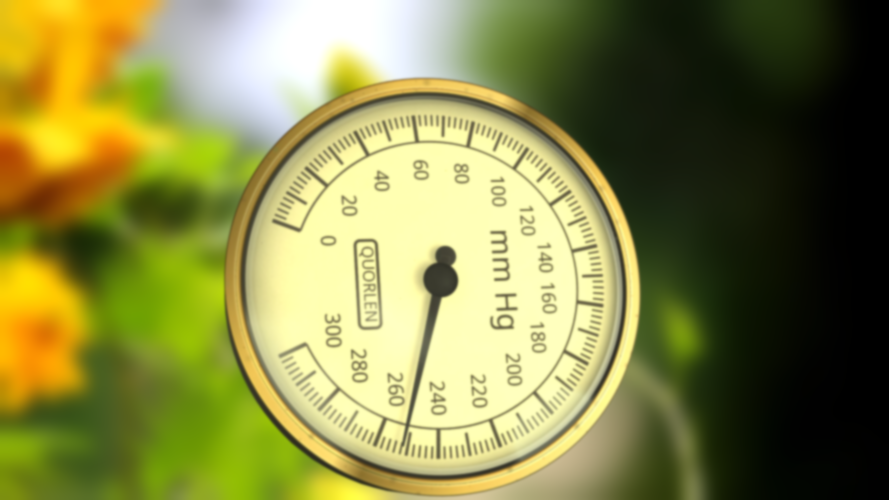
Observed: 252,mmHg
